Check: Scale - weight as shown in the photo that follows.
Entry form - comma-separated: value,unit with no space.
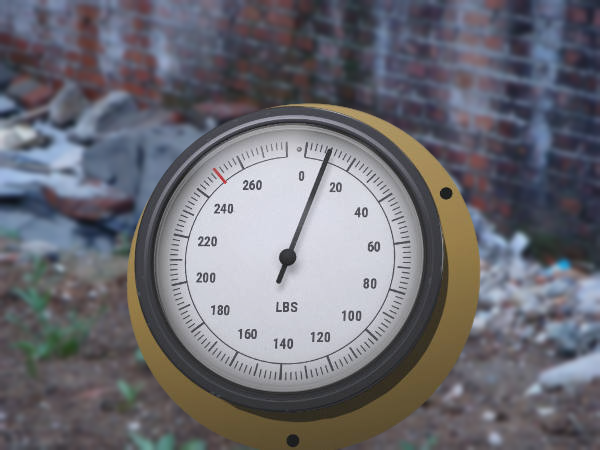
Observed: 10,lb
